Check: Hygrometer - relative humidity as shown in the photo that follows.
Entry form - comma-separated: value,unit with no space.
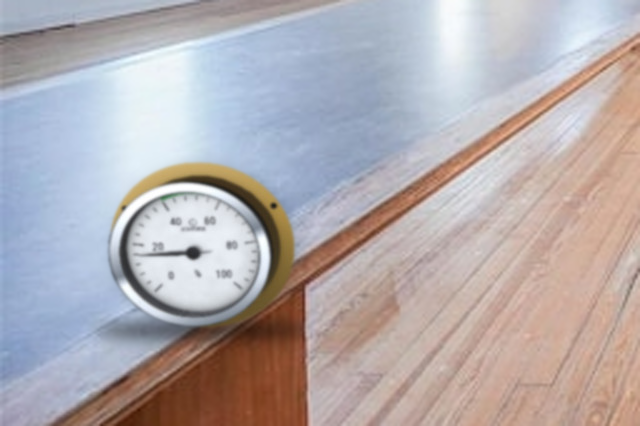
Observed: 16,%
